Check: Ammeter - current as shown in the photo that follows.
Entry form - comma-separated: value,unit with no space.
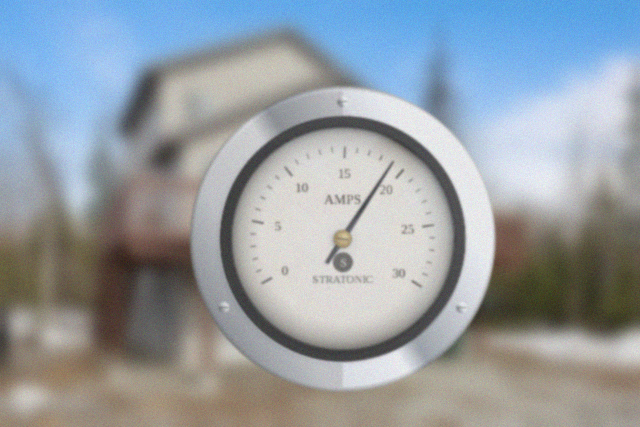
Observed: 19,A
